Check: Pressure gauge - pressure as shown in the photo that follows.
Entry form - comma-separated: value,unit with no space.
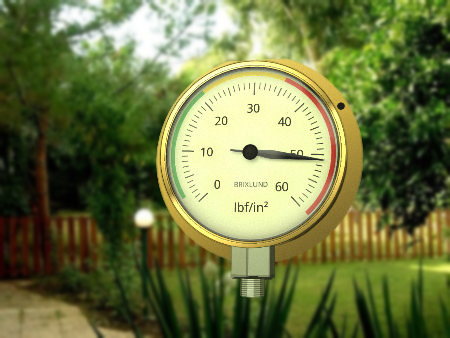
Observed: 51,psi
